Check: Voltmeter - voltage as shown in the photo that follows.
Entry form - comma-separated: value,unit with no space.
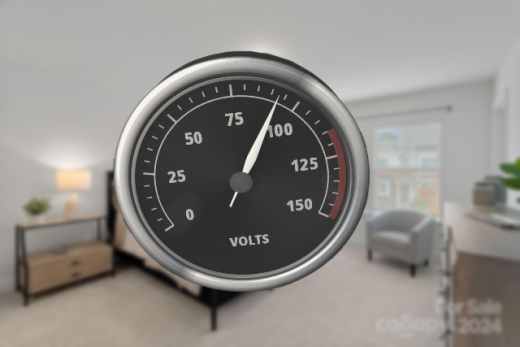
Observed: 92.5,V
